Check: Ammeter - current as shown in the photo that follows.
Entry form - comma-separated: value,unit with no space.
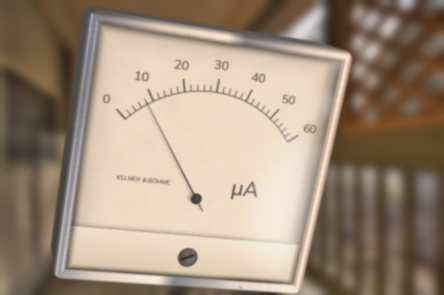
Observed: 8,µA
